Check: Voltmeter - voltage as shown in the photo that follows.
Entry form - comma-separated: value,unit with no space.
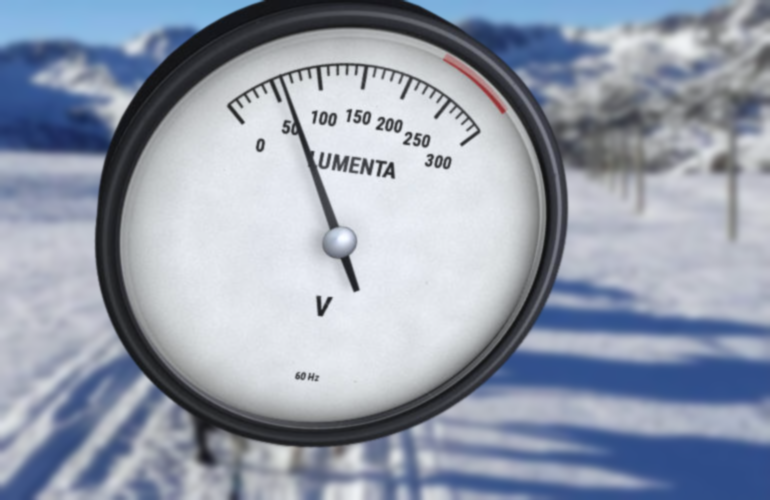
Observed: 60,V
